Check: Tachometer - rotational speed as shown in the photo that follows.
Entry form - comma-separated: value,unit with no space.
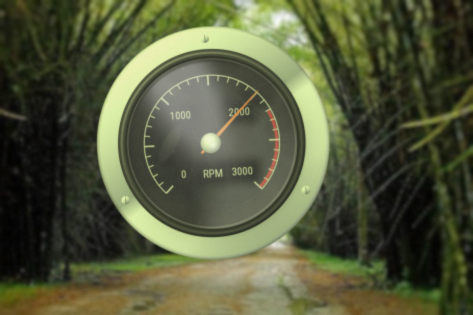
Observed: 2000,rpm
